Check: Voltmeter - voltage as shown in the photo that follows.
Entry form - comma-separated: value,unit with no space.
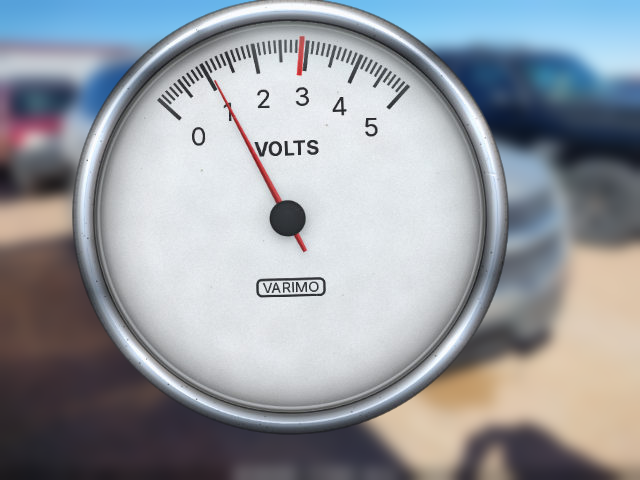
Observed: 1.1,V
